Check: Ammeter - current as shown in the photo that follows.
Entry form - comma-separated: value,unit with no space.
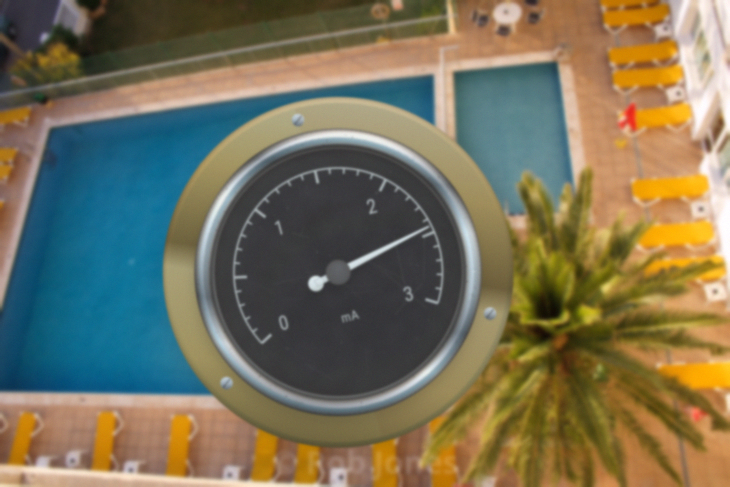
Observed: 2.45,mA
